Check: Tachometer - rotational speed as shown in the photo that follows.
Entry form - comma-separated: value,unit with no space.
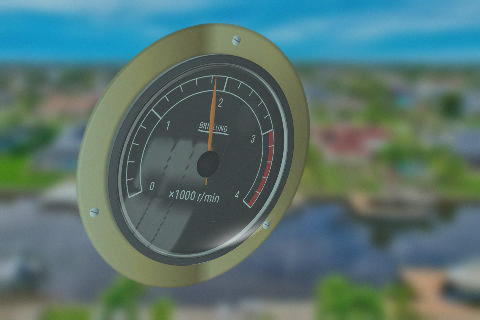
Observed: 1800,rpm
